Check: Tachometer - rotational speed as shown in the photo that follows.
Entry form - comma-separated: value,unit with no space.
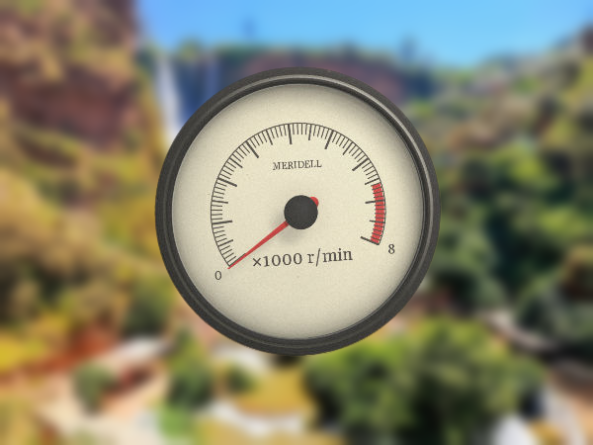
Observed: 0,rpm
